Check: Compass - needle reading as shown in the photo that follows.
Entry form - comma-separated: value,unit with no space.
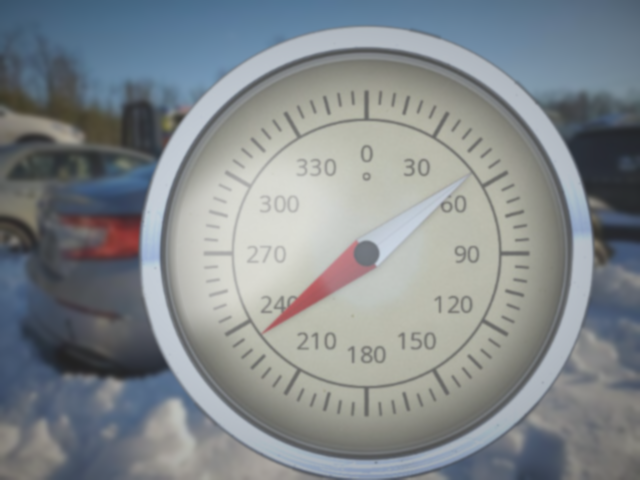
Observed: 232.5,°
